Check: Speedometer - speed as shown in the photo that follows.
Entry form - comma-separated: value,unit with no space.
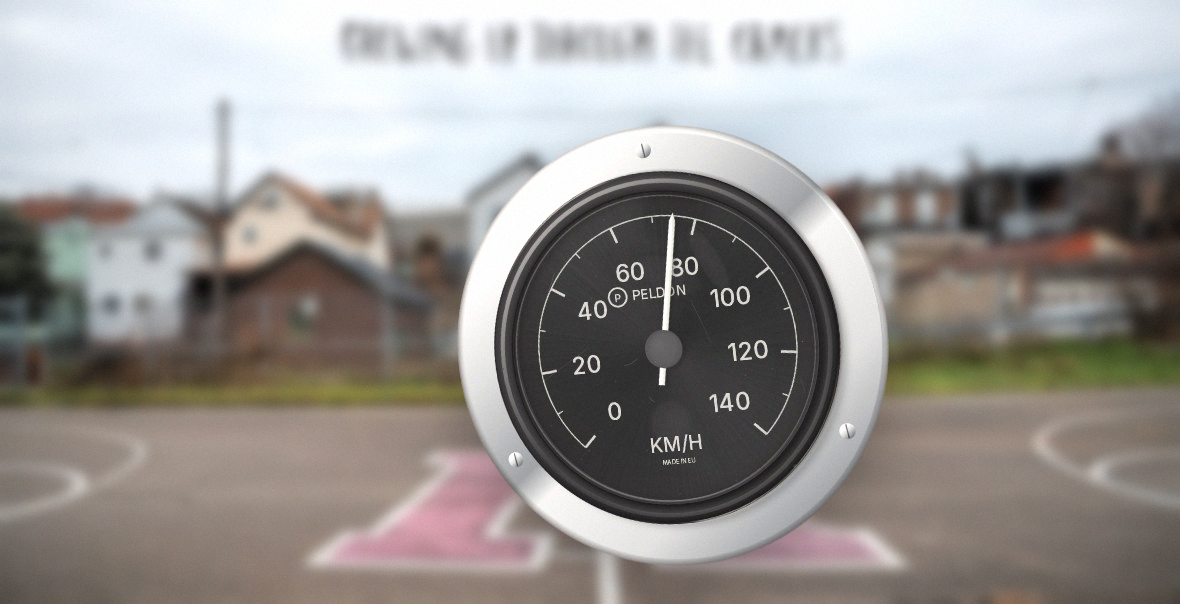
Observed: 75,km/h
